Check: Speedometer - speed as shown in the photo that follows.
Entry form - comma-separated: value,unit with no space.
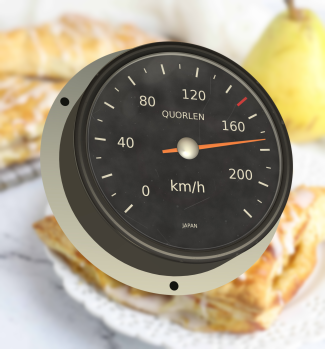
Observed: 175,km/h
